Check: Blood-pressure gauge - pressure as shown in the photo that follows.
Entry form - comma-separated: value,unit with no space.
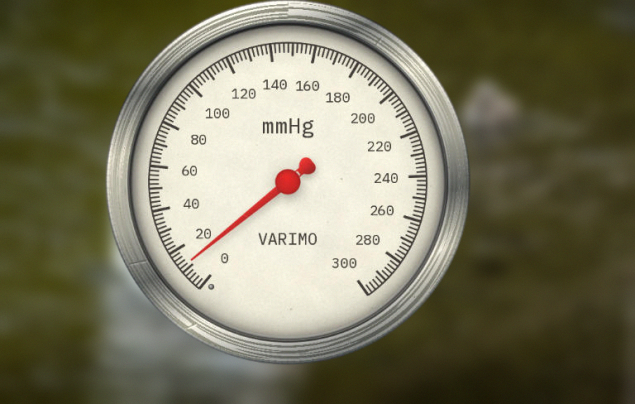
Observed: 12,mmHg
